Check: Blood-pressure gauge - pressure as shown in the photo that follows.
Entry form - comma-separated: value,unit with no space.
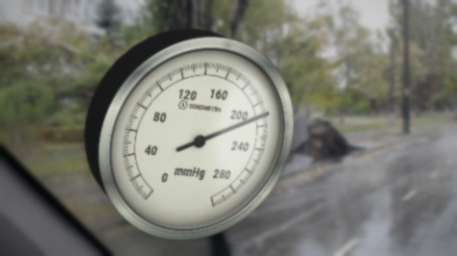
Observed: 210,mmHg
